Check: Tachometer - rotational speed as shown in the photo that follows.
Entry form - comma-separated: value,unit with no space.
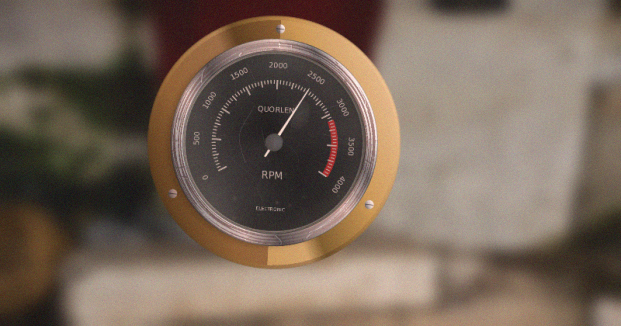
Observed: 2500,rpm
